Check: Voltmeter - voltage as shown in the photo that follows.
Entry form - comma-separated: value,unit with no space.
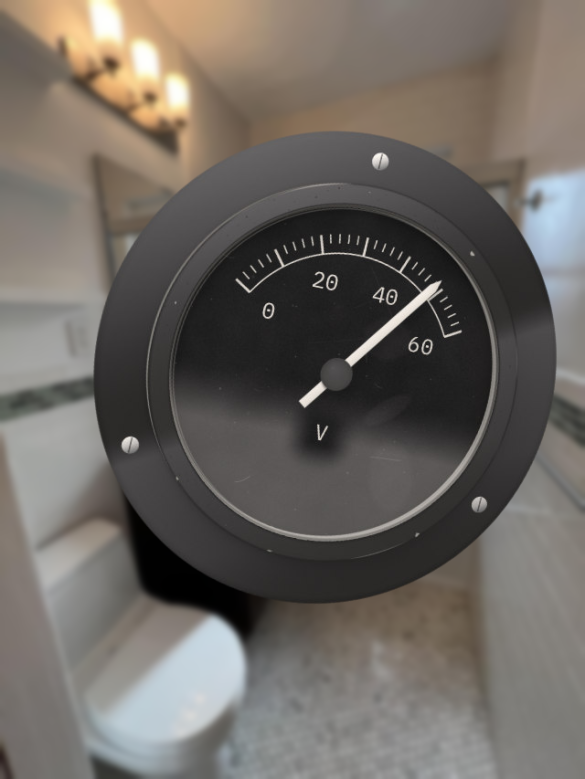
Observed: 48,V
